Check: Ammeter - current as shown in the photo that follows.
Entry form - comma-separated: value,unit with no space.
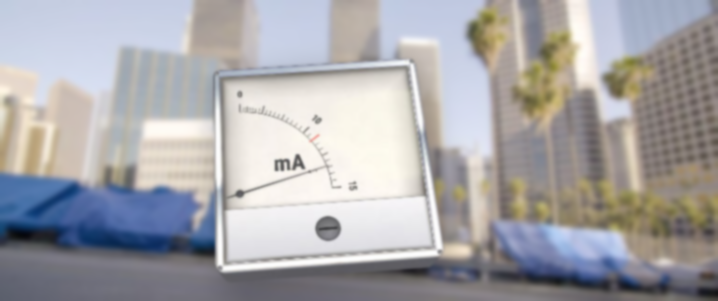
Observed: 13.5,mA
